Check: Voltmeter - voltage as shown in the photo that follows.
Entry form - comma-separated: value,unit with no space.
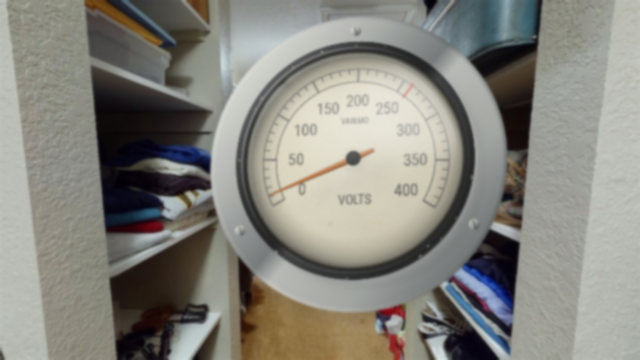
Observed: 10,V
